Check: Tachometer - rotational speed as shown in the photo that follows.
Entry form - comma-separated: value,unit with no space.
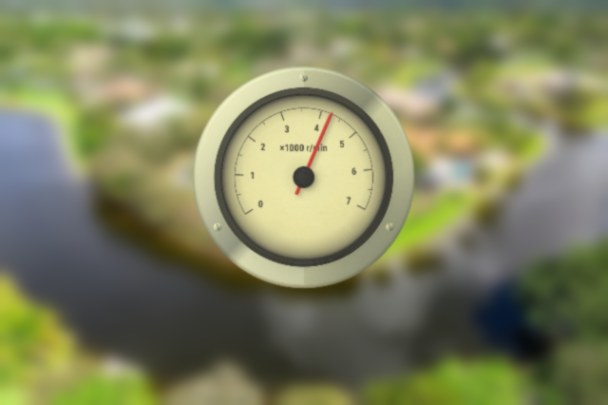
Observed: 4250,rpm
